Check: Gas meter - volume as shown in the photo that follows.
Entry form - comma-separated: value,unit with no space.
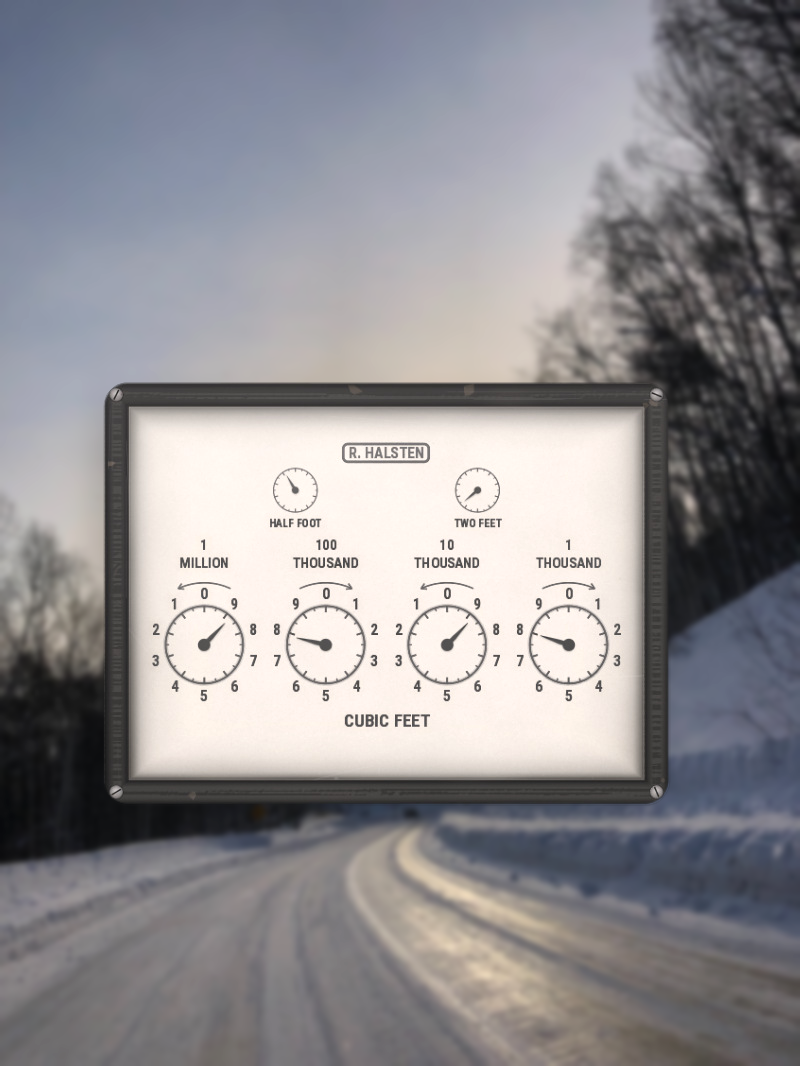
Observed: 878800,ft³
